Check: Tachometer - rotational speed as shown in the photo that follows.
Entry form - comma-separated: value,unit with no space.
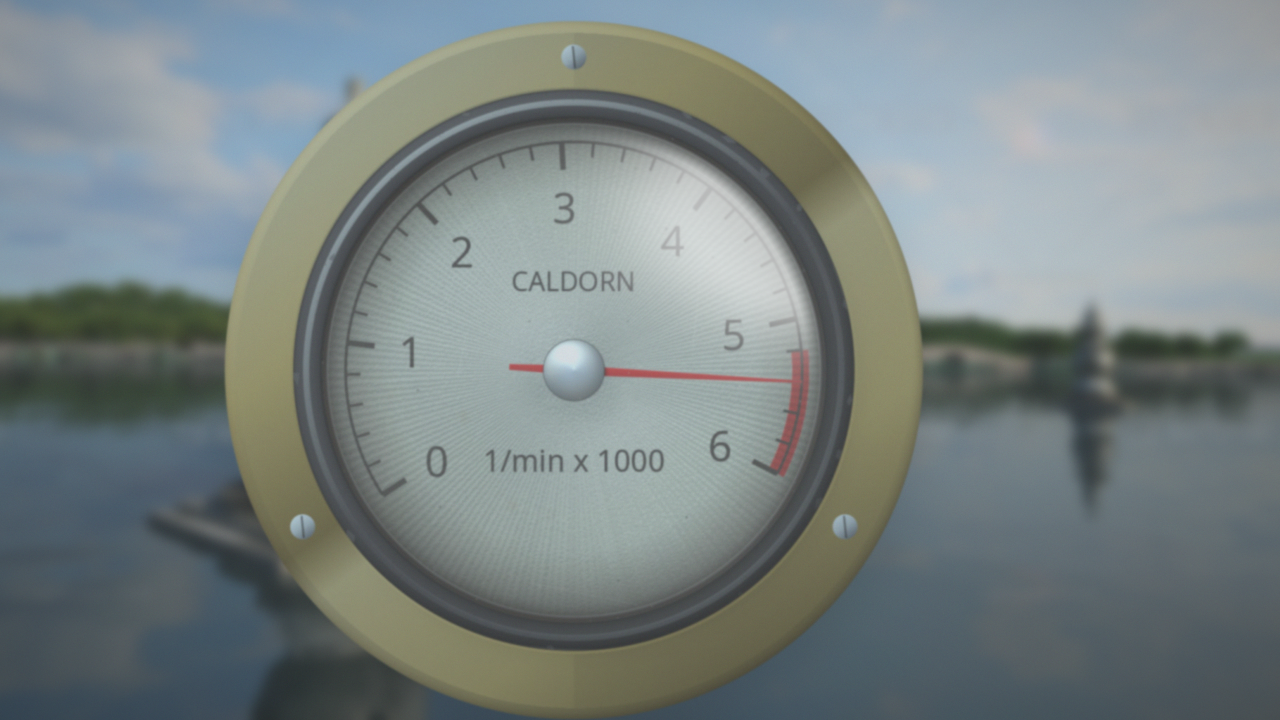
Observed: 5400,rpm
